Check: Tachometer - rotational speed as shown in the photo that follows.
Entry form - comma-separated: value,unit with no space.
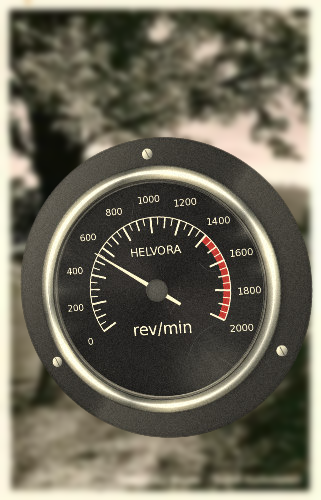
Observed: 550,rpm
